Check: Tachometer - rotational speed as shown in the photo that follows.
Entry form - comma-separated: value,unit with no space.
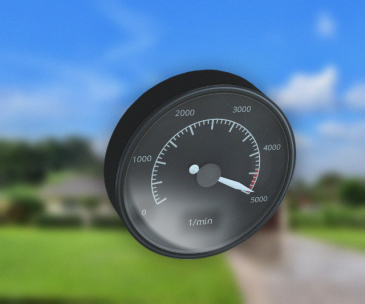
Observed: 4900,rpm
